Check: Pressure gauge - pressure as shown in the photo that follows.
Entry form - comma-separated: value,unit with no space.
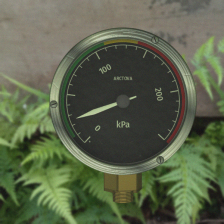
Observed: 25,kPa
